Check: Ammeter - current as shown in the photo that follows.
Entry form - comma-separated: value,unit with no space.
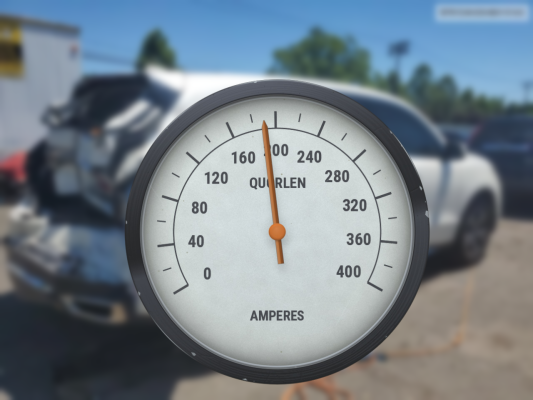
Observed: 190,A
